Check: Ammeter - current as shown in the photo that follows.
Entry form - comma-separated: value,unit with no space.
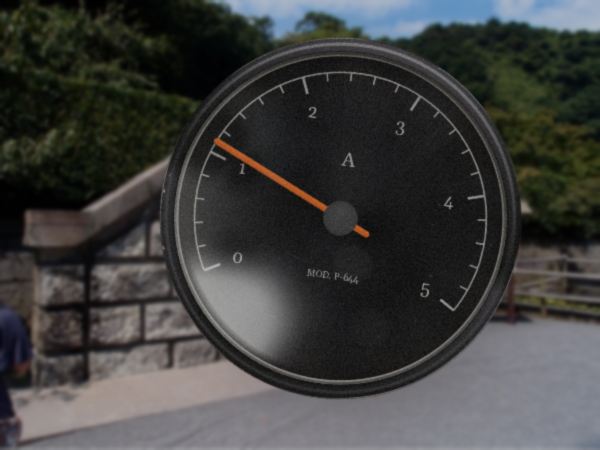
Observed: 1.1,A
